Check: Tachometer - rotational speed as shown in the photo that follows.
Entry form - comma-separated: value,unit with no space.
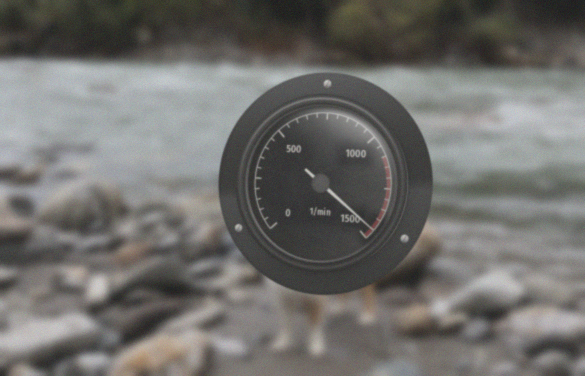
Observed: 1450,rpm
